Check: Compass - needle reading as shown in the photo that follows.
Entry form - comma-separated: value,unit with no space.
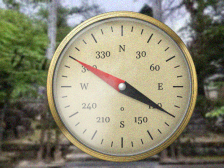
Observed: 300,°
